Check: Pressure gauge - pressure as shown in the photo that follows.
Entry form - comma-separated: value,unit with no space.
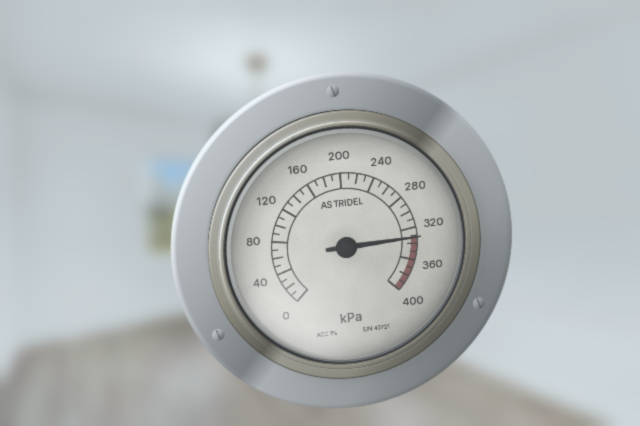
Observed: 330,kPa
